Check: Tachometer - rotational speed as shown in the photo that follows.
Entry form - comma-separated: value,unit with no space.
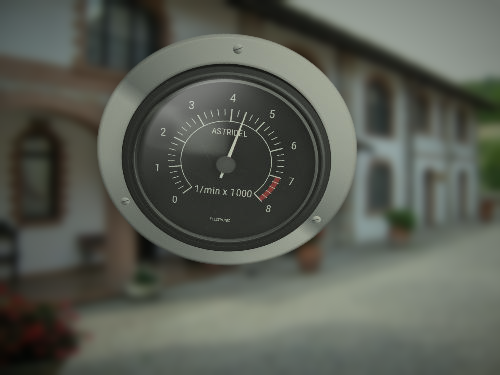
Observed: 4400,rpm
